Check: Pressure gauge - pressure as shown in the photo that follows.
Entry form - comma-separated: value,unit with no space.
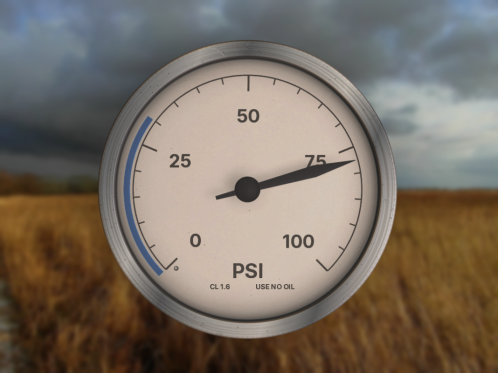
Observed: 77.5,psi
